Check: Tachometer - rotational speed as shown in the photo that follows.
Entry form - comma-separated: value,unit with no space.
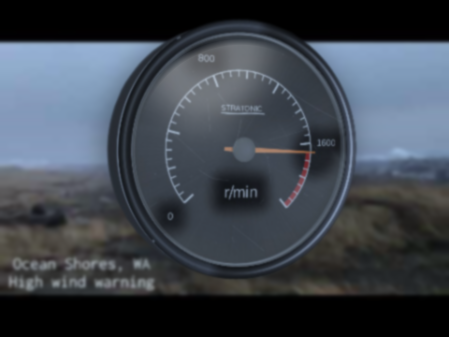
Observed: 1650,rpm
